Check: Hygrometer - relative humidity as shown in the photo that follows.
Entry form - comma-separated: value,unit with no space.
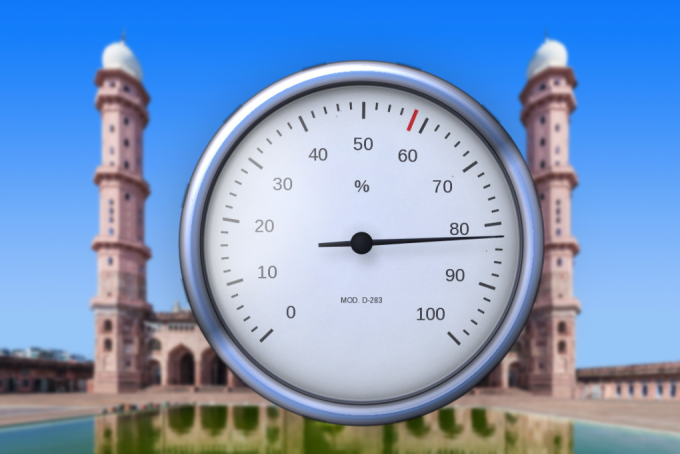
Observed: 82,%
